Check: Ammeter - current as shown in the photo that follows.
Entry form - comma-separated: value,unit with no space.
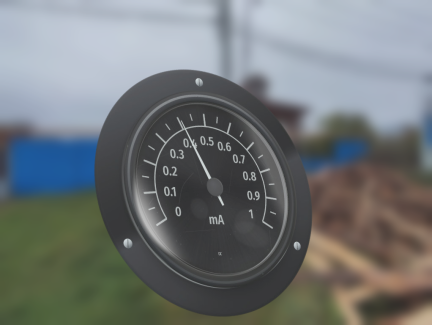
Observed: 0.4,mA
